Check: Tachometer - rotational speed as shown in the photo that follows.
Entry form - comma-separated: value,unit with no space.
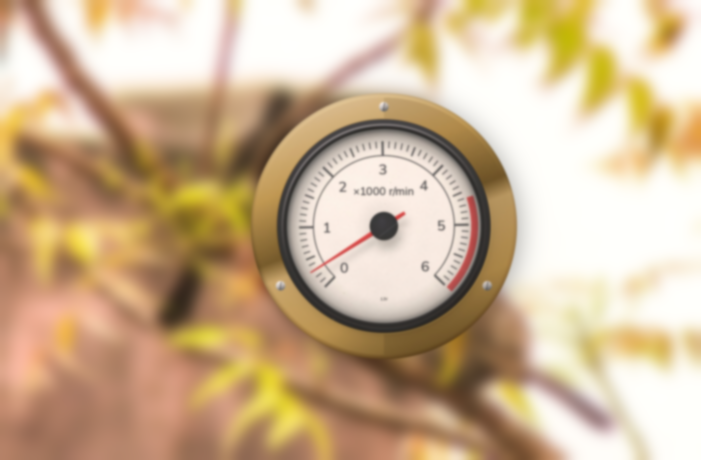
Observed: 300,rpm
